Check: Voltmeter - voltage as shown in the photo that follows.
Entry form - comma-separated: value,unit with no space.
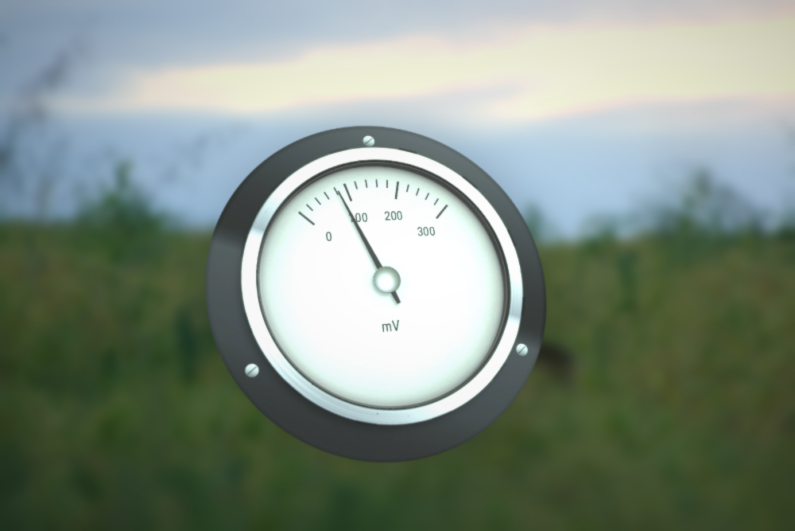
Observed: 80,mV
